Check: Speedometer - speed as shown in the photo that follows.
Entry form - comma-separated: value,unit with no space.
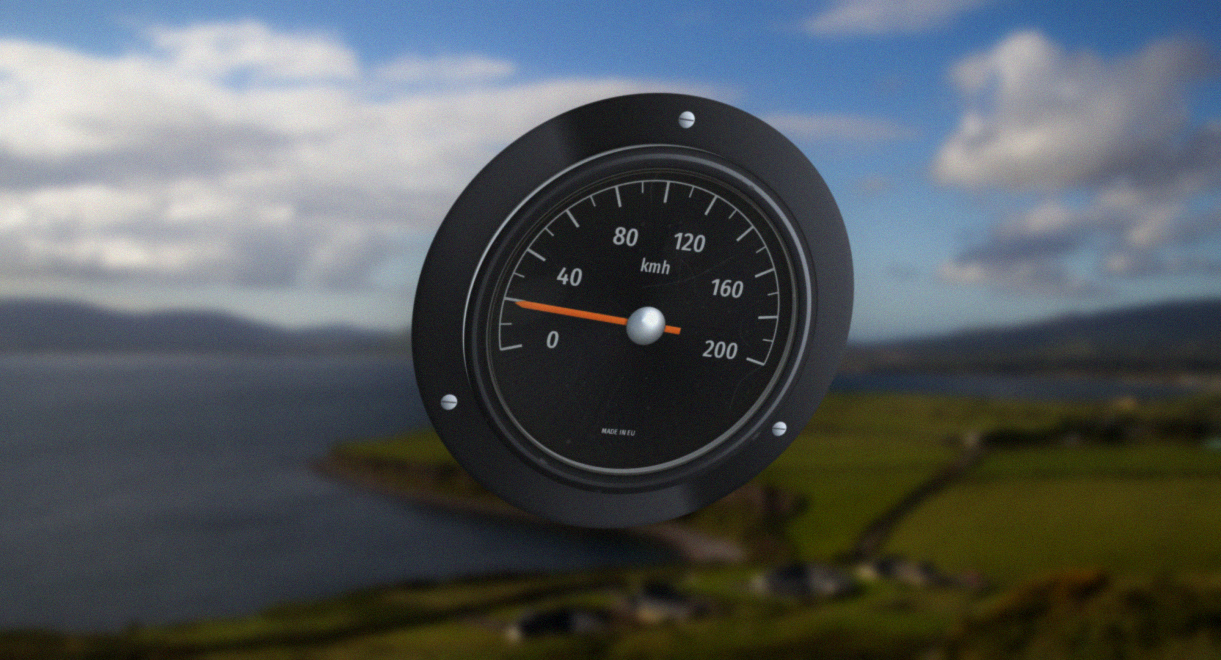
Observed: 20,km/h
